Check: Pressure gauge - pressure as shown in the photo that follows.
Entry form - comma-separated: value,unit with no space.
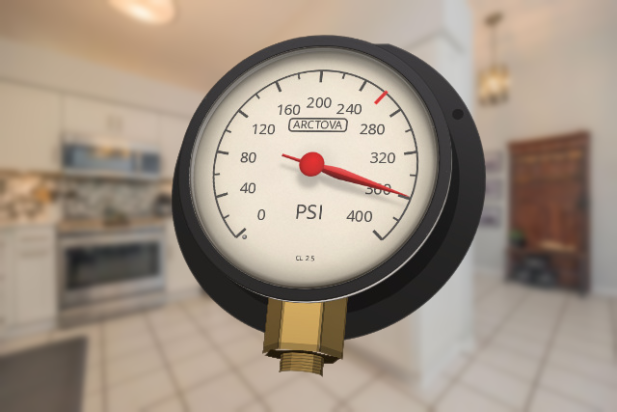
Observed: 360,psi
